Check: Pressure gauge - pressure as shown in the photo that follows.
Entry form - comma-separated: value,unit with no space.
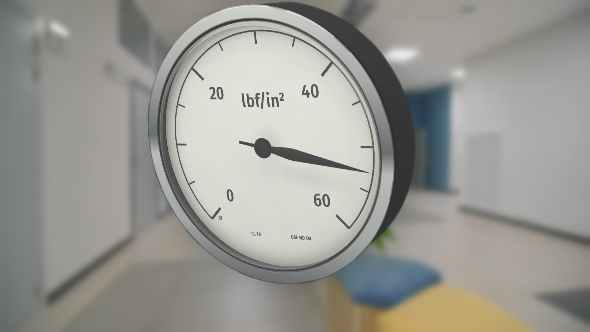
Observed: 52.5,psi
